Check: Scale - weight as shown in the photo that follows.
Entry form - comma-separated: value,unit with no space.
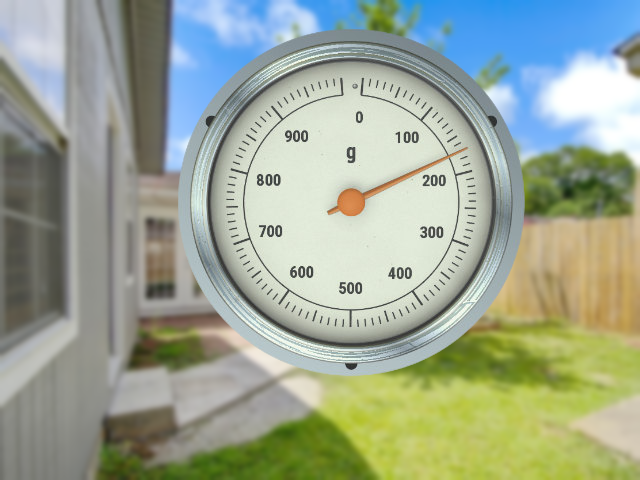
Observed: 170,g
